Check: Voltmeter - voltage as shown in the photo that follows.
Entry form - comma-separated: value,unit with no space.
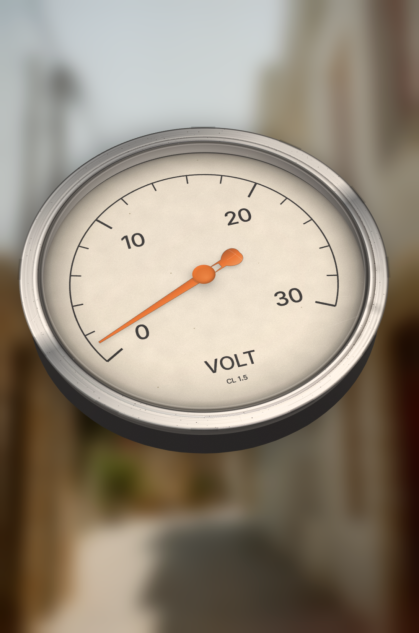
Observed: 1,V
